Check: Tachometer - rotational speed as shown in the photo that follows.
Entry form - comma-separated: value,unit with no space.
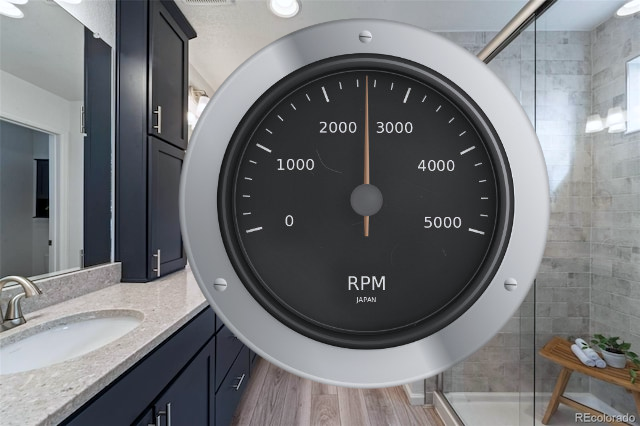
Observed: 2500,rpm
